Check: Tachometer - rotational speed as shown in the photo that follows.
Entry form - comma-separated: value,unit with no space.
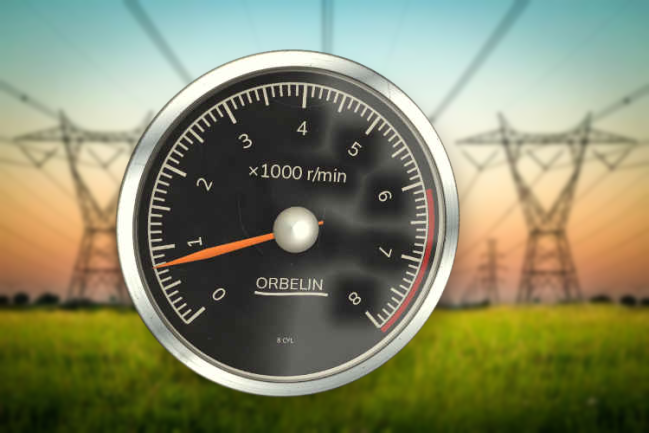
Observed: 800,rpm
